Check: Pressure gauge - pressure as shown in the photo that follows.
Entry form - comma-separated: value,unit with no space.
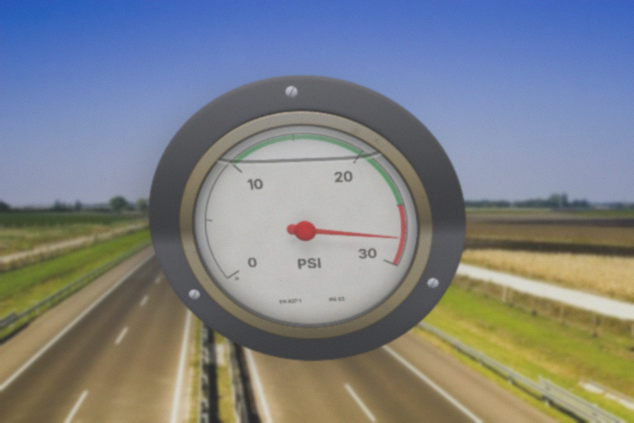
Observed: 27.5,psi
